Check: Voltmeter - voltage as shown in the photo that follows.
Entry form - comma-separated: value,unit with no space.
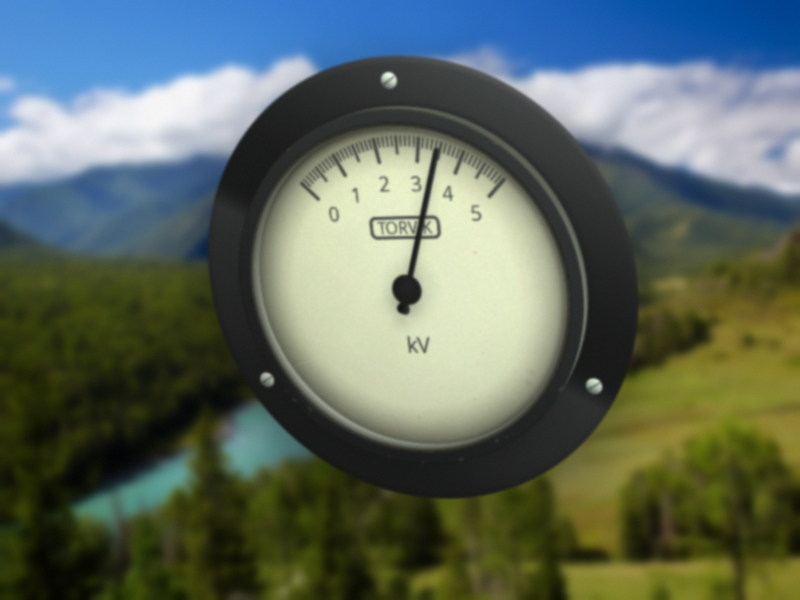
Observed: 3.5,kV
